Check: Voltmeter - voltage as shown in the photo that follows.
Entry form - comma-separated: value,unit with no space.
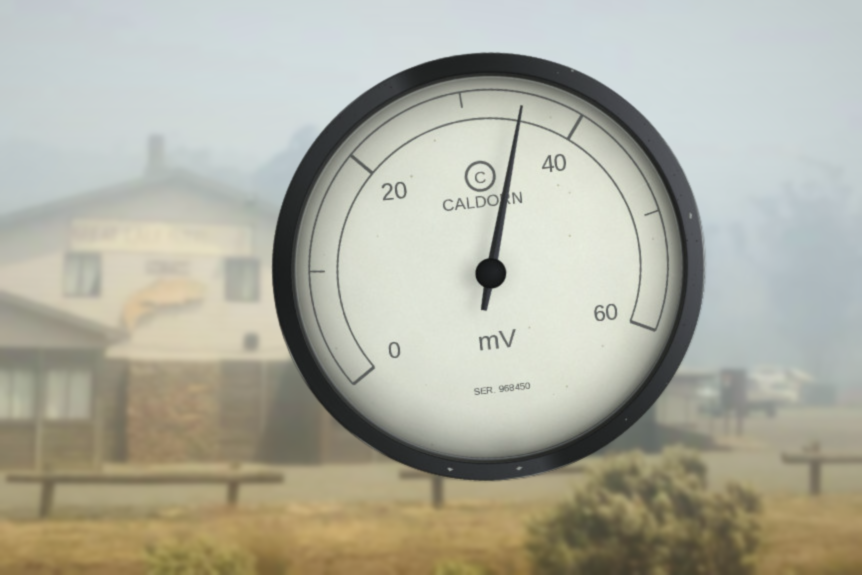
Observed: 35,mV
